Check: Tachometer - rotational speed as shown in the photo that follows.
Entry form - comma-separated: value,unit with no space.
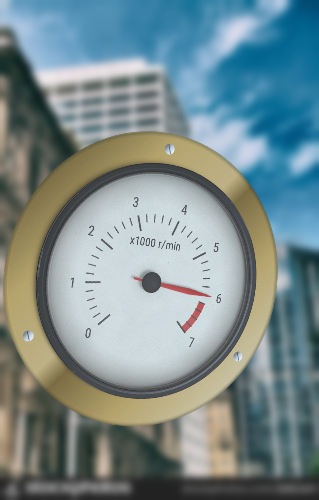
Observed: 6000,rpm
